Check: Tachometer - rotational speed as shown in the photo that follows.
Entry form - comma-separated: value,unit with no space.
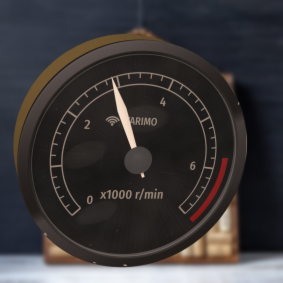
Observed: 2900,rpm
